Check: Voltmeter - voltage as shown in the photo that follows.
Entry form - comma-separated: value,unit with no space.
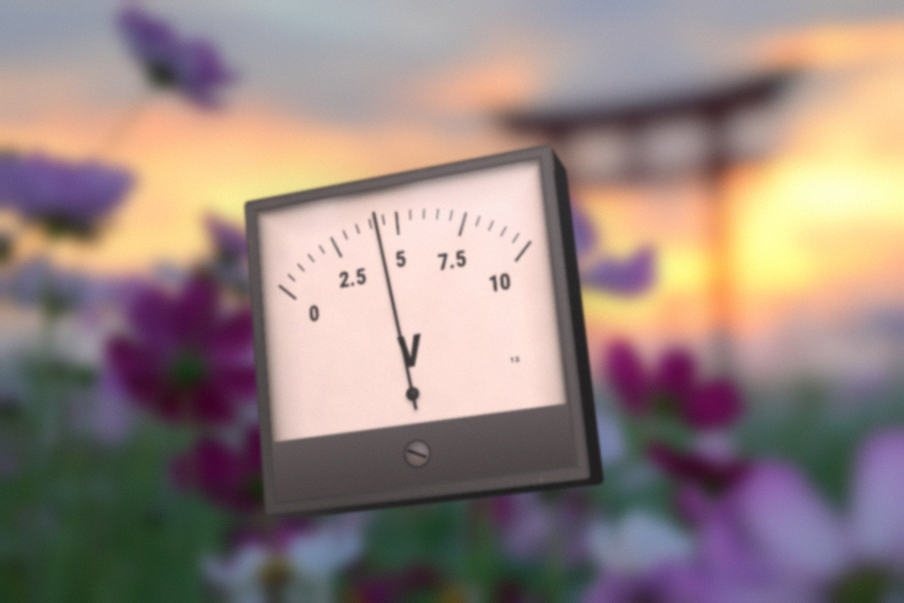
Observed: 4.25,V
